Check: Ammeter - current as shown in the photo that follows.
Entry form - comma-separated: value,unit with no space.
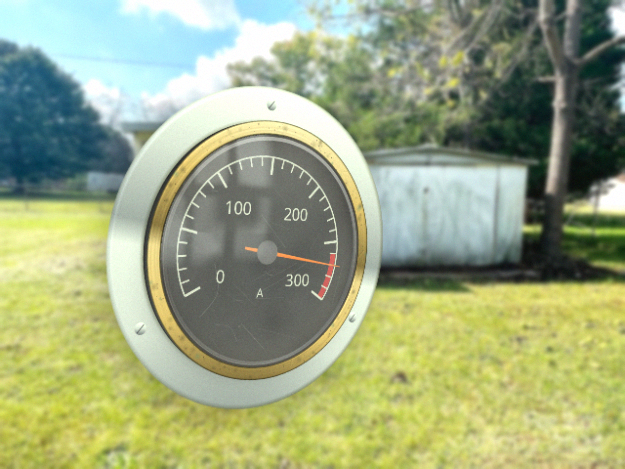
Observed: 270,A
